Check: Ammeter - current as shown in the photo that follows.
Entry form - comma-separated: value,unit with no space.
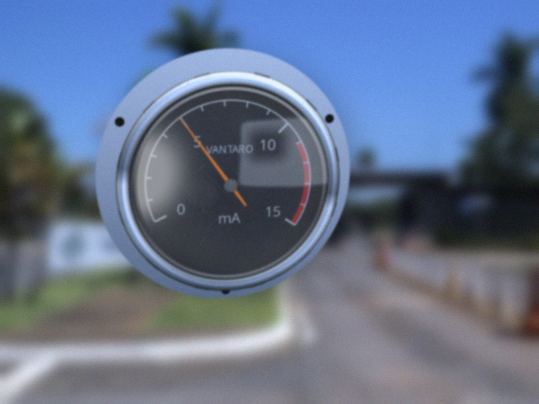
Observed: 5,mA
